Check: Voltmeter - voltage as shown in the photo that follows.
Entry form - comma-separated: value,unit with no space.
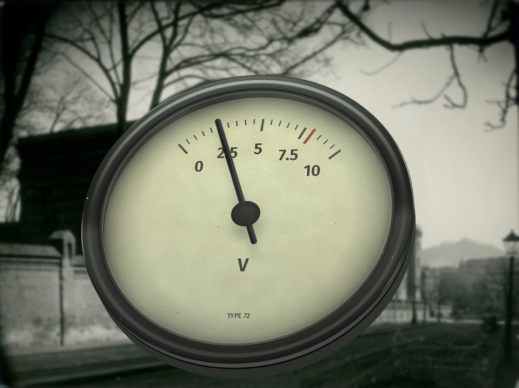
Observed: 2.5,V
